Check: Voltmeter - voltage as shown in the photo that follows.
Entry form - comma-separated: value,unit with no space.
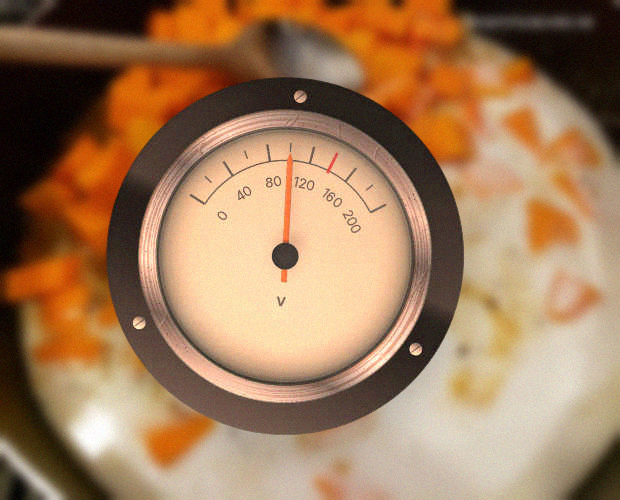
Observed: 100,V
